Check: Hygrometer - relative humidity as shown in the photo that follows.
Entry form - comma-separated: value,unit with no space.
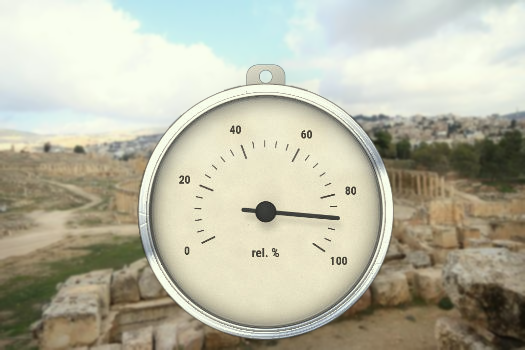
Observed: 88,%
